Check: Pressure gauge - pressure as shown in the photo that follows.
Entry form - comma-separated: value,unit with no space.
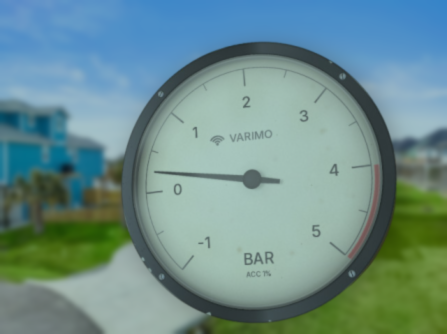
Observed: 0.25,bar
